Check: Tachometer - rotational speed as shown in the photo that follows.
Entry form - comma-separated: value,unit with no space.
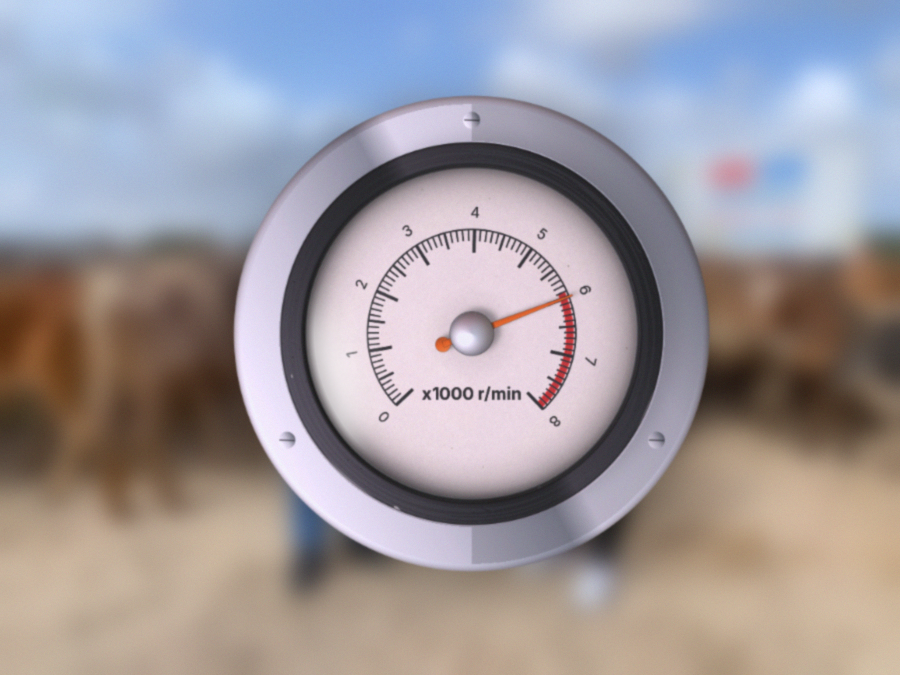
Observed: 6000,rpm
